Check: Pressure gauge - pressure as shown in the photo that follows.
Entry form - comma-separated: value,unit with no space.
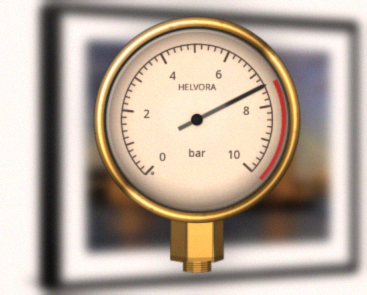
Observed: 7.4,bar
